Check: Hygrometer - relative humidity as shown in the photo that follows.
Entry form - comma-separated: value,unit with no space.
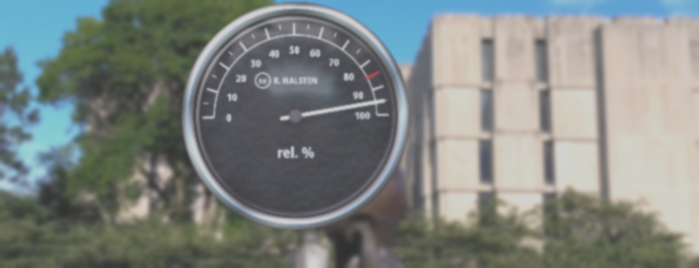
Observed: 95,%
